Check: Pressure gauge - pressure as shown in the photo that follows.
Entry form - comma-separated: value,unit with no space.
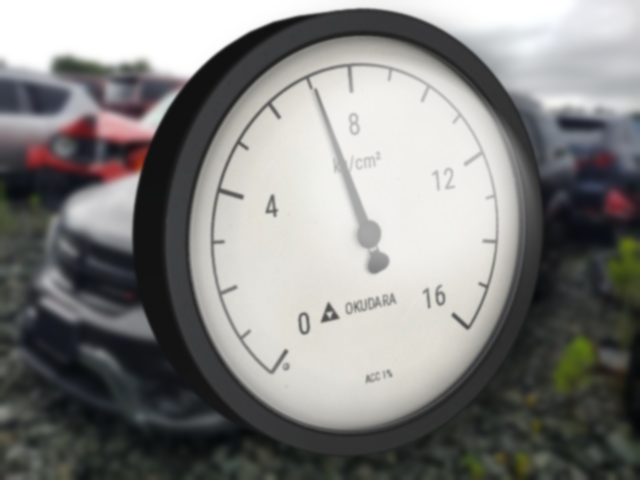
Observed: 7,kg/cm²
